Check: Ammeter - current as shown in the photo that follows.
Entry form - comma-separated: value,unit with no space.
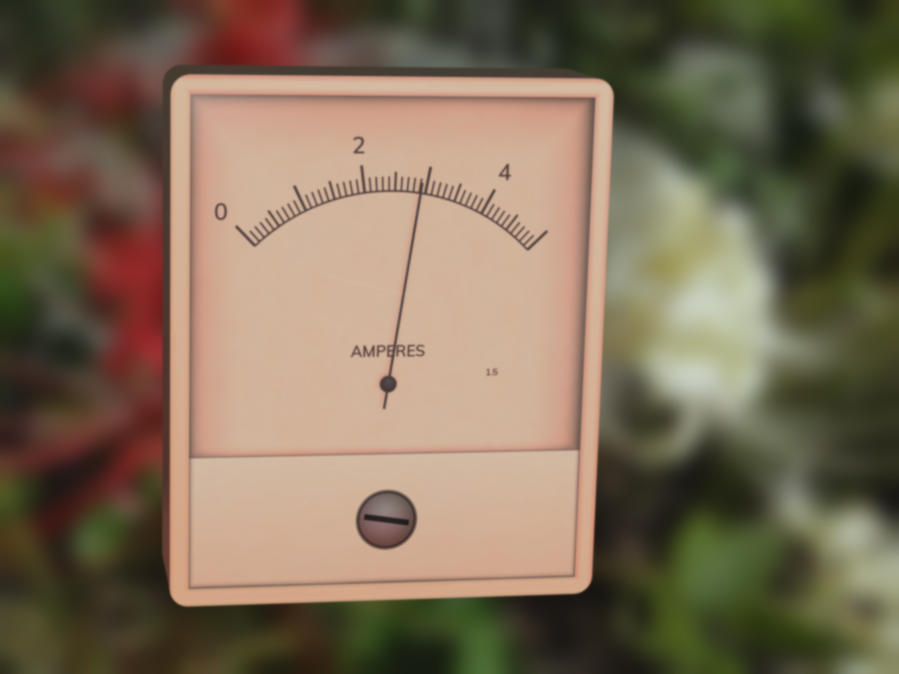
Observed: 2.9,A
